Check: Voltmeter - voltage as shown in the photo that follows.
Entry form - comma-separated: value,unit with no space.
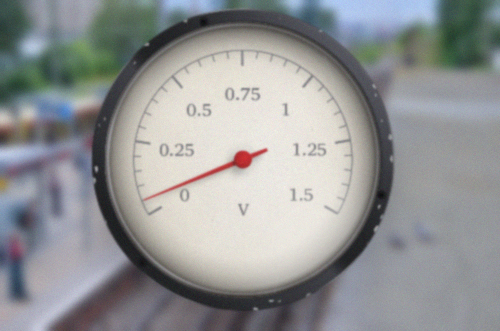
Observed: 0.05,V
